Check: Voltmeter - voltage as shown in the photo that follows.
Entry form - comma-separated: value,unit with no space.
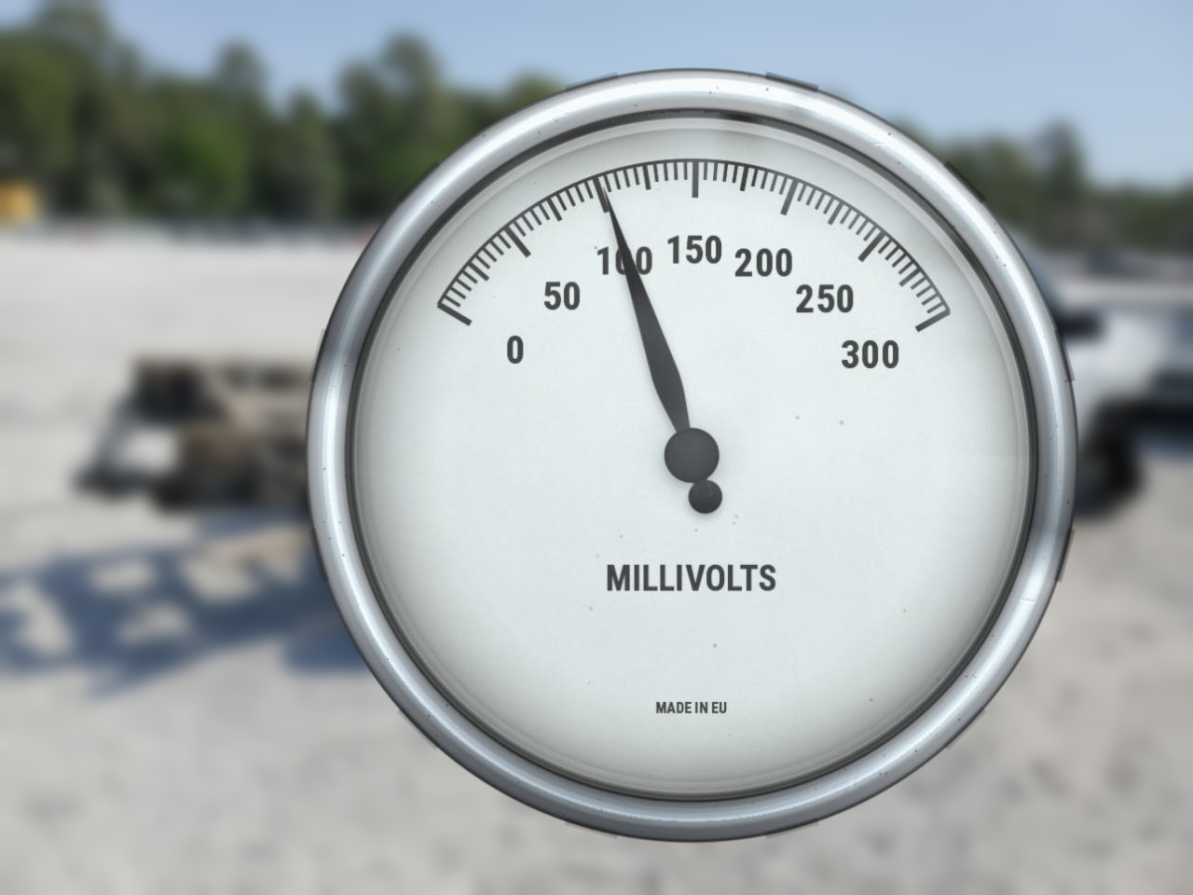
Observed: 102.5,mV
